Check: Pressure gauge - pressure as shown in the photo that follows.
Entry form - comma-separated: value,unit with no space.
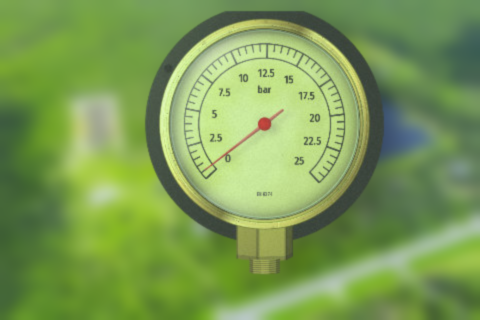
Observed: 0.5,bar
